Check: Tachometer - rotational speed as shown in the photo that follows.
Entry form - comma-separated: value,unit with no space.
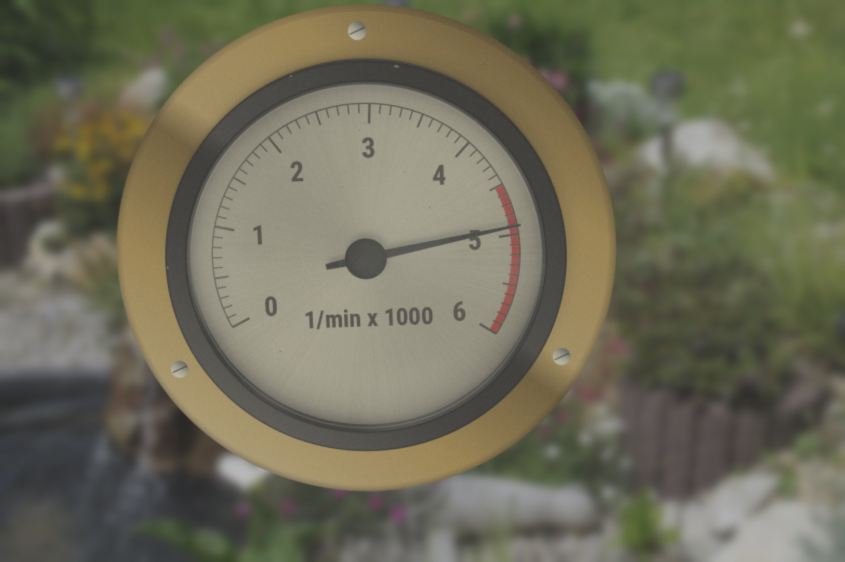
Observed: 4900,rpm
